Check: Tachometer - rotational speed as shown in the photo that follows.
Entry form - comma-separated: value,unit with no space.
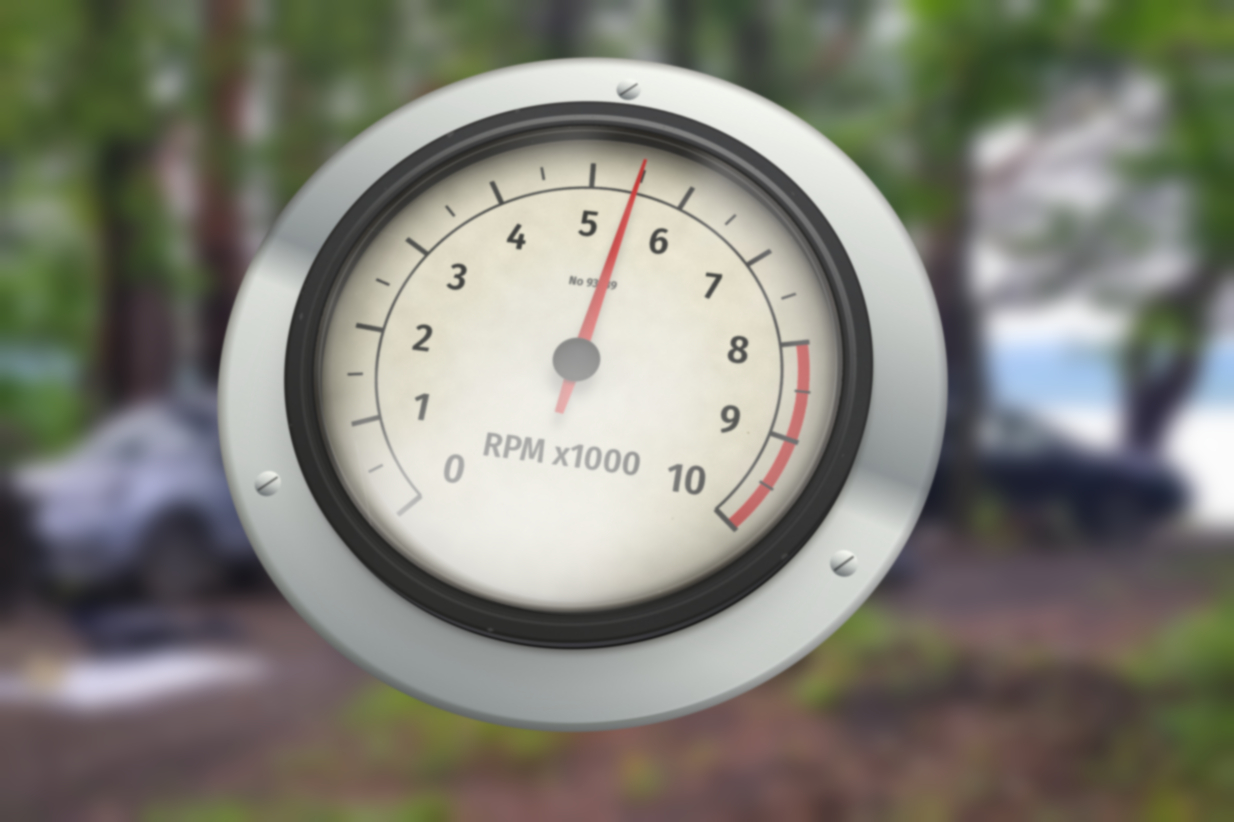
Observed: 5500,rpm
